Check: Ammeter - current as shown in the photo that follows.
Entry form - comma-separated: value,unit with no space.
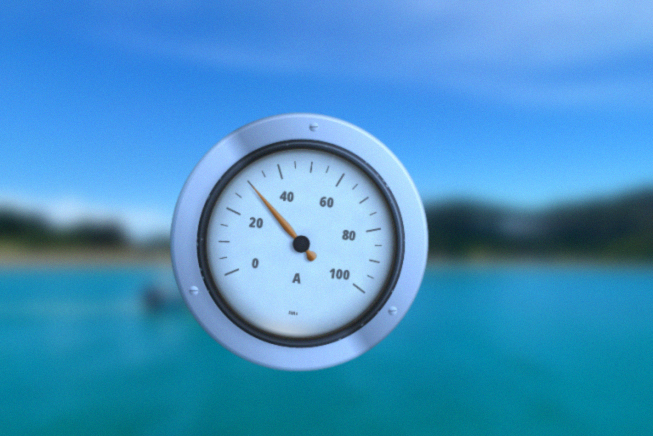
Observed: 30,A
